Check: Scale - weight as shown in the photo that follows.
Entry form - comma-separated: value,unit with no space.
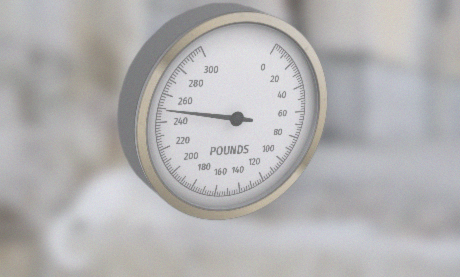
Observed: 250,lb
